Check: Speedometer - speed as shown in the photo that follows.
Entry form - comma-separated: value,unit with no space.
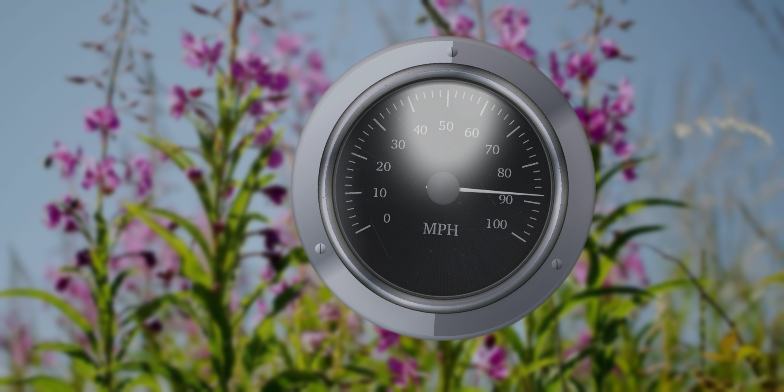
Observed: 88,mph
